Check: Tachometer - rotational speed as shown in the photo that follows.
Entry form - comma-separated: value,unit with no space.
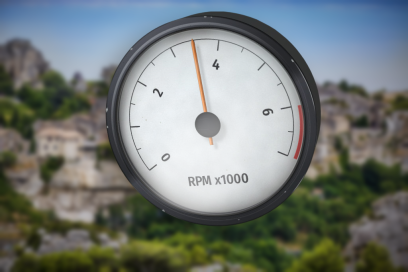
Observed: 3500,rpm
